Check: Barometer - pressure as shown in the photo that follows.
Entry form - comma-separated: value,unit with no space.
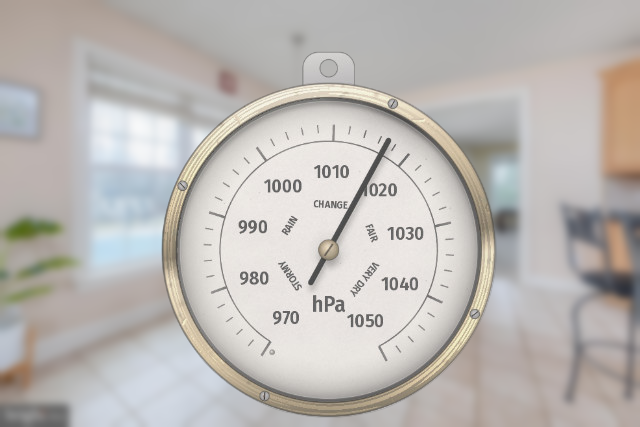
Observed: 1017,hPa
